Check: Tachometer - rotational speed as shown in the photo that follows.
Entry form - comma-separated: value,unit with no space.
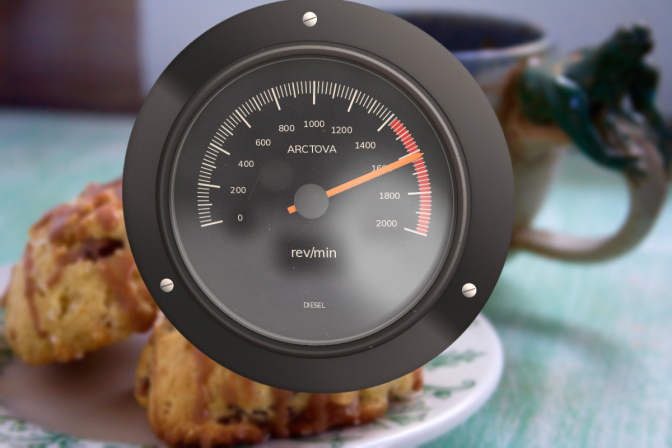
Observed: 1620,rpm
